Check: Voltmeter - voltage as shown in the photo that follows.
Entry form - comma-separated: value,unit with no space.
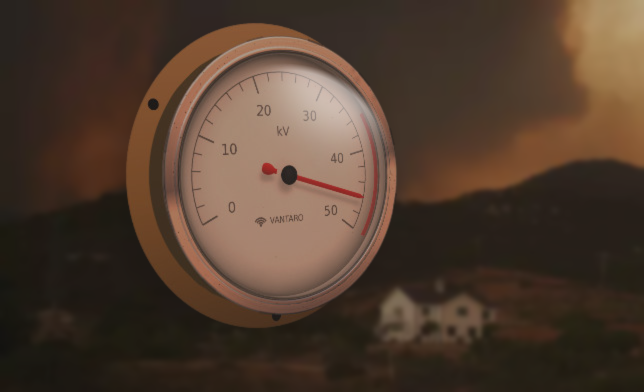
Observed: 46,kV
